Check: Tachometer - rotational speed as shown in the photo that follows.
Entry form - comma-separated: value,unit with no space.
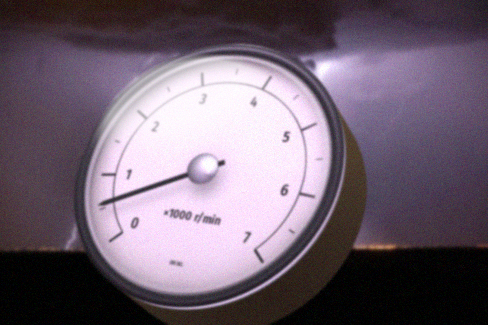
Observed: 500,rpm
